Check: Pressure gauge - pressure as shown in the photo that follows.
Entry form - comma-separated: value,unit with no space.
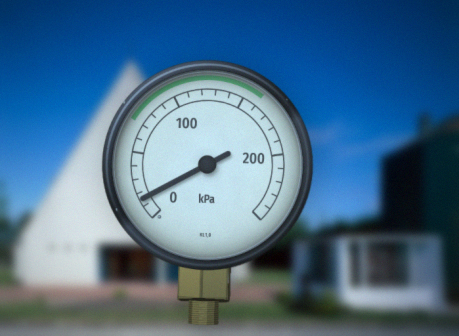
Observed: 15,kPa
